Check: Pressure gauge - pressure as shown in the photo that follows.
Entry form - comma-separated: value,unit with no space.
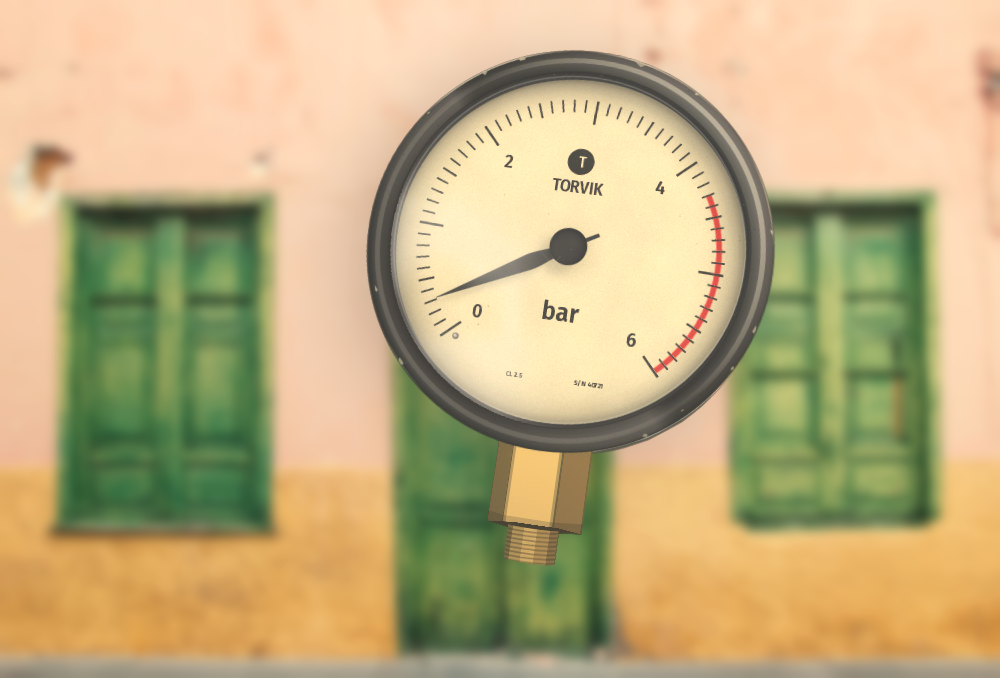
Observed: 0.3,bar
